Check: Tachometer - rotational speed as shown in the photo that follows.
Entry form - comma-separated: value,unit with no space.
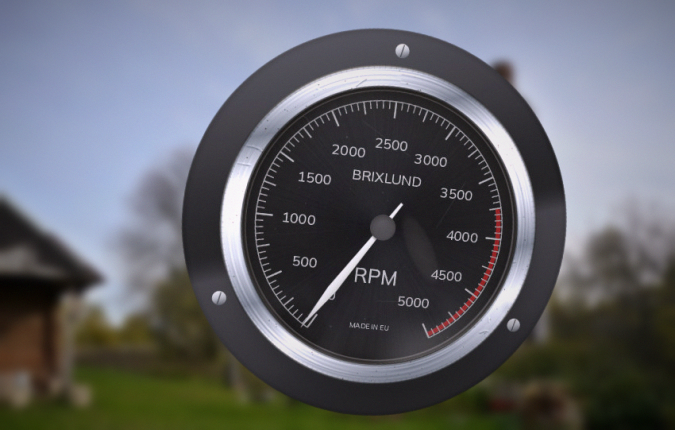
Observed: 50,rpm
